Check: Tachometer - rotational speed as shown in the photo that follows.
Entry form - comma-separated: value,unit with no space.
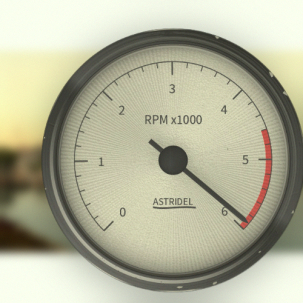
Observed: 5900,rpm
